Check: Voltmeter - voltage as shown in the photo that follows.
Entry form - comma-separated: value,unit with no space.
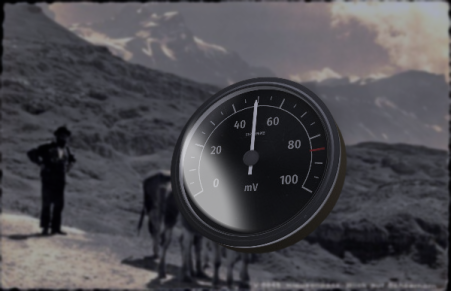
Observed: 50,mV
